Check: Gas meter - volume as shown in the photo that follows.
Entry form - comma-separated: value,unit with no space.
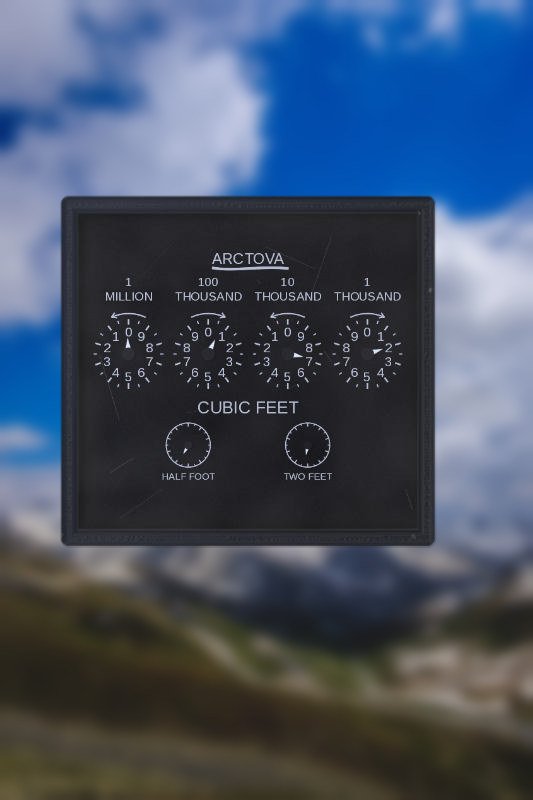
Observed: 7200,ft³
